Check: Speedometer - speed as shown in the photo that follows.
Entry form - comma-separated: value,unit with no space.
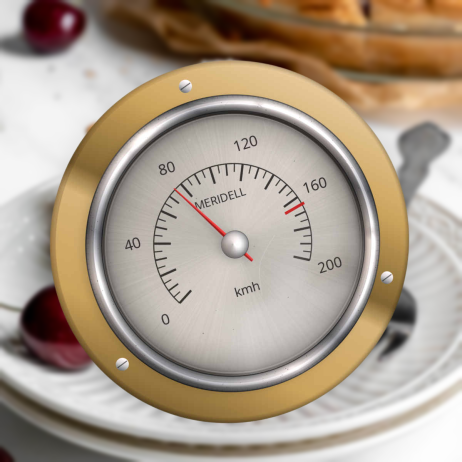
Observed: 75,km/h
